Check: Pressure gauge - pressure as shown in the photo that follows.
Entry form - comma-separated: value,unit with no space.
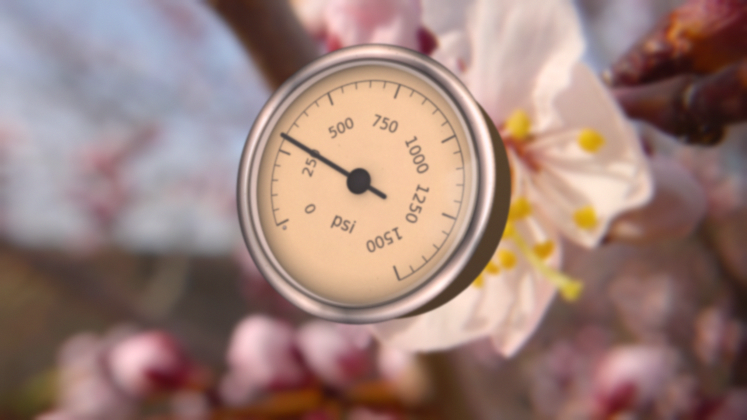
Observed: 300,psi
